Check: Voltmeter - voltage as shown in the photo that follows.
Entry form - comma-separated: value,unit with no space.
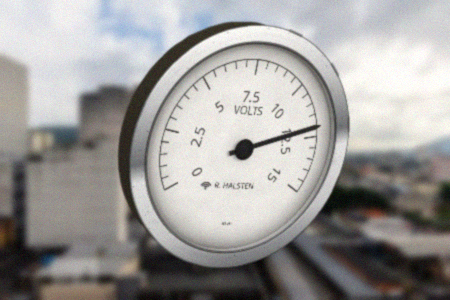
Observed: 12,V
